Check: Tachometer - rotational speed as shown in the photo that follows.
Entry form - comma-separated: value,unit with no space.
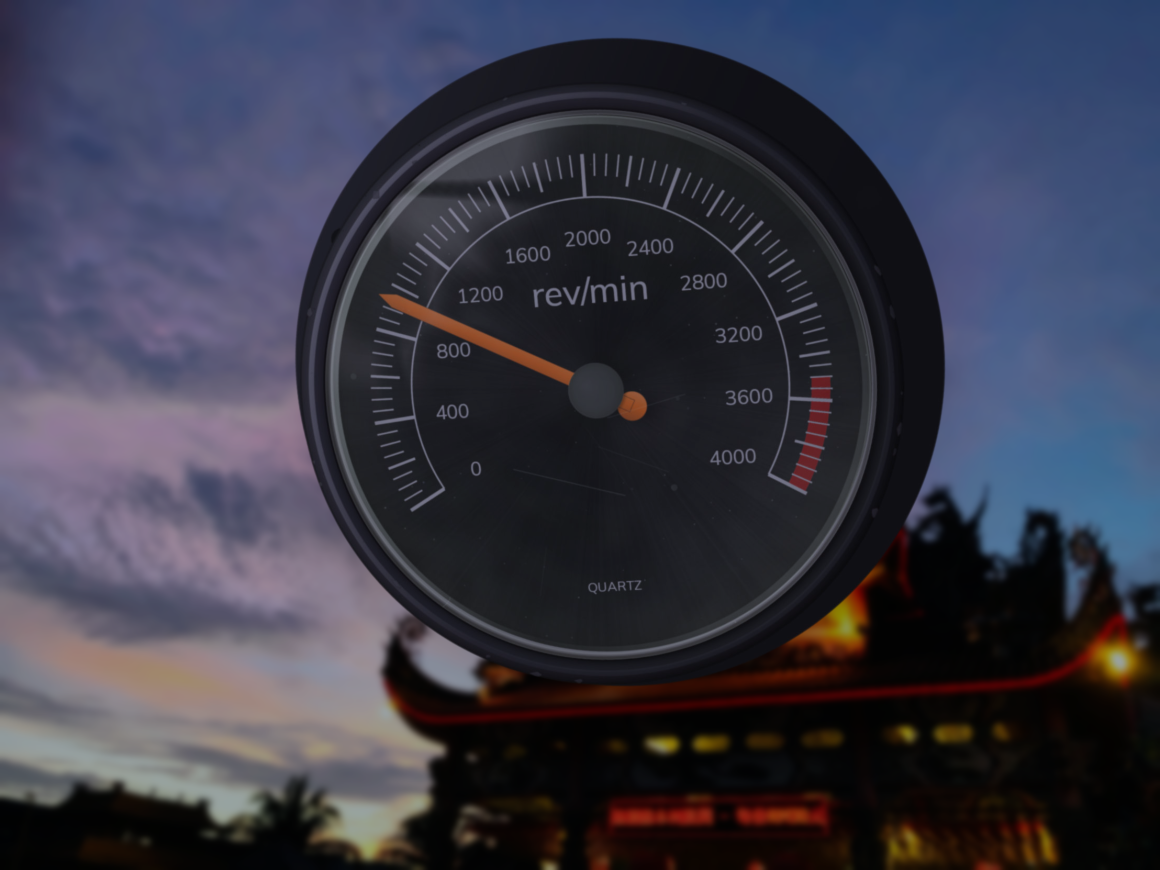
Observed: 950,rpm
